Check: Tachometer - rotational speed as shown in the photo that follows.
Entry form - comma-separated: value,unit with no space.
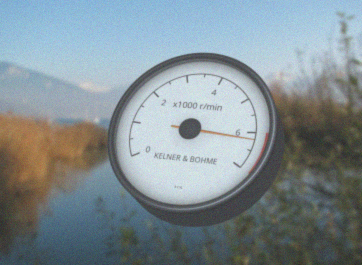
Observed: 6250,rpm
